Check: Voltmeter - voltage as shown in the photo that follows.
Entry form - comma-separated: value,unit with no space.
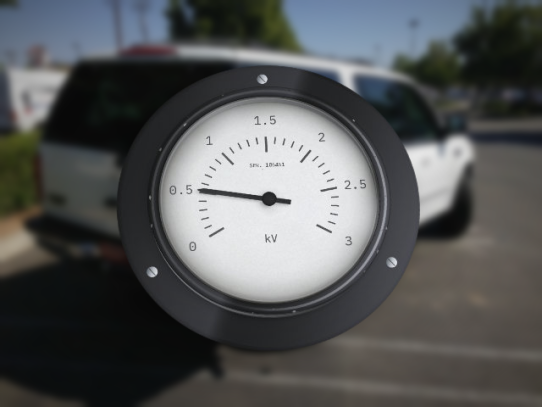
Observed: 0.5,kV
